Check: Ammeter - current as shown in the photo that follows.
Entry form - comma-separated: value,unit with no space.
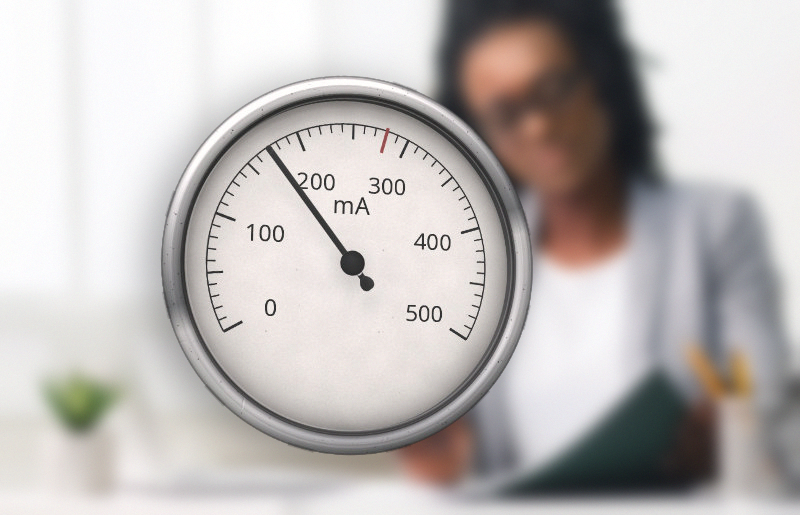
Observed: 170,mA
